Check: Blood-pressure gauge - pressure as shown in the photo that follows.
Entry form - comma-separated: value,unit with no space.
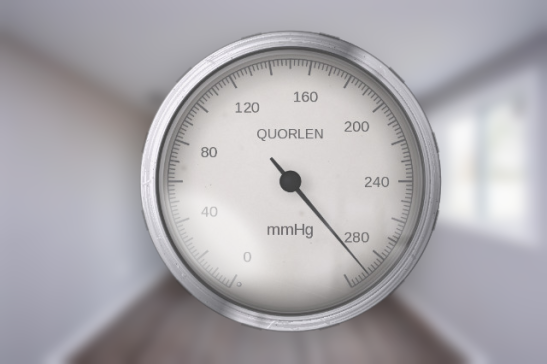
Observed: 290,mmHg
